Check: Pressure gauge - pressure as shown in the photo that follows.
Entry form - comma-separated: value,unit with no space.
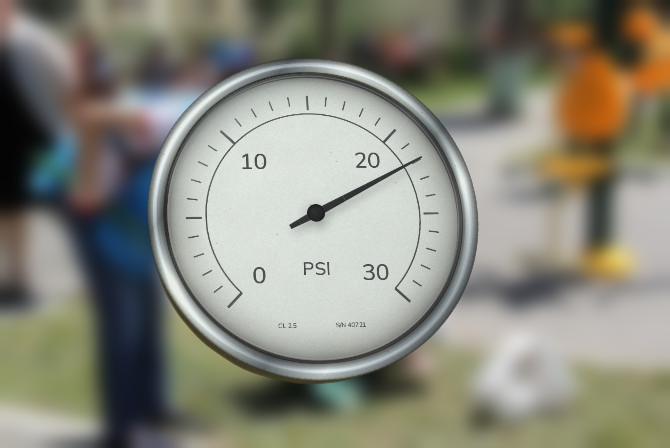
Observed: 22,psi
